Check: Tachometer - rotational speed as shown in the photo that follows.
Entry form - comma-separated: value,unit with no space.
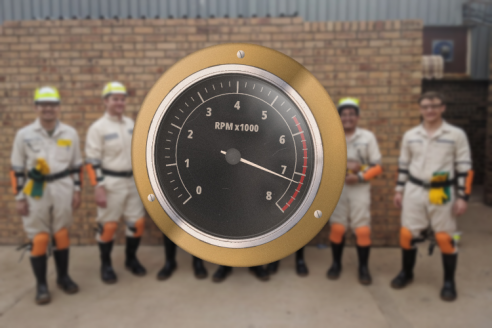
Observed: 7200,rpm
